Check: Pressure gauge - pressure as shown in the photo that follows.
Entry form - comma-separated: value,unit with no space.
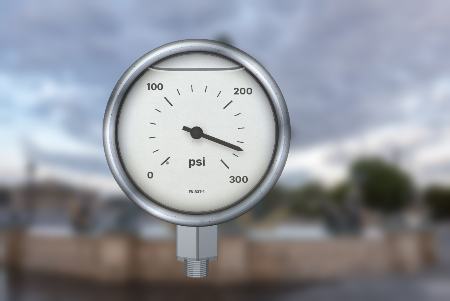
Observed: 270,psi
